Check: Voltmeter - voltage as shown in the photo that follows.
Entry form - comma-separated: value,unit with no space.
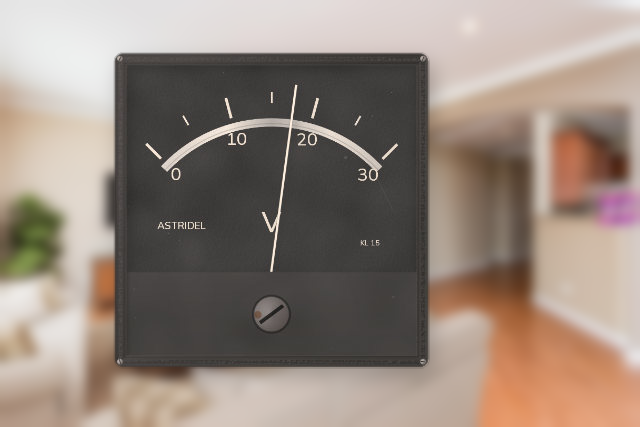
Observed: 17.5,V
